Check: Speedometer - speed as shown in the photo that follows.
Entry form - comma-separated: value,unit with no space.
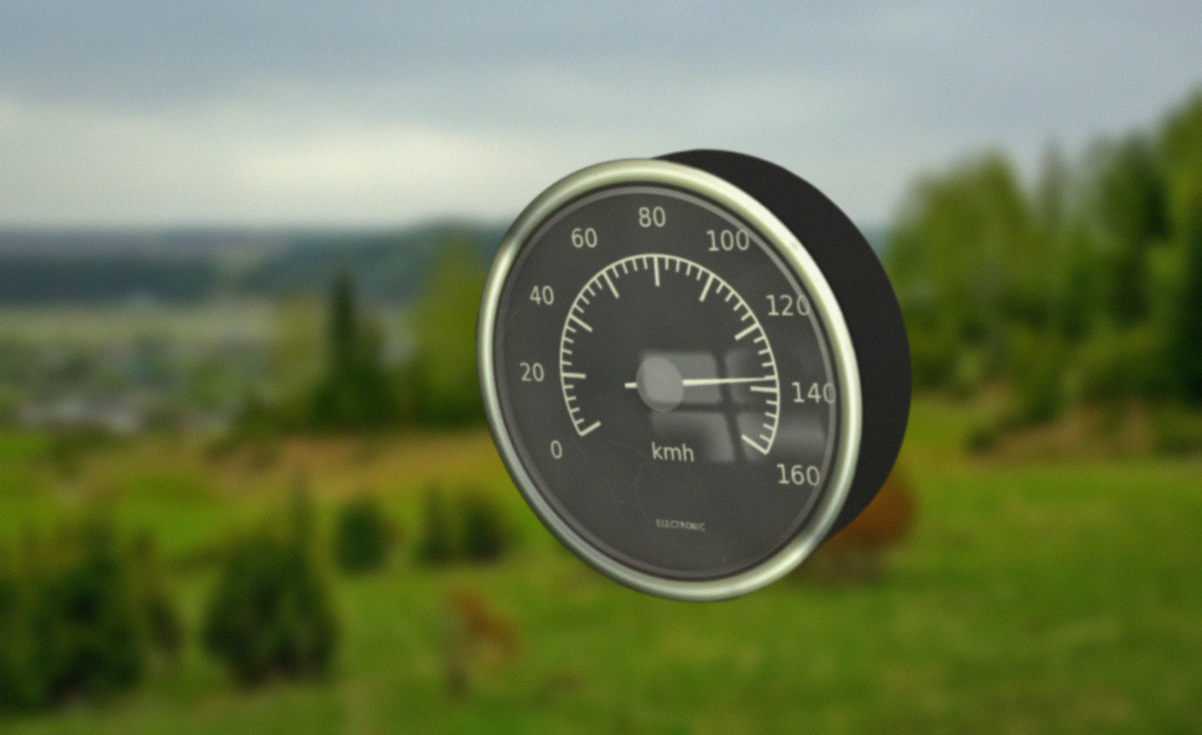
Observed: 136,km/h
